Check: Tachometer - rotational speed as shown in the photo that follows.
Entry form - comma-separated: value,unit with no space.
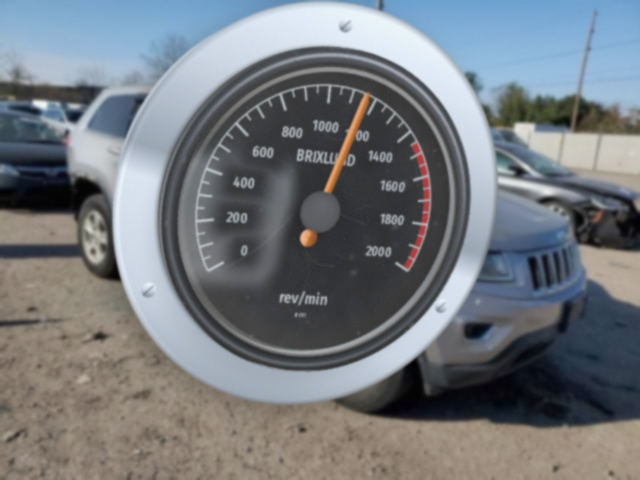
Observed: 1150,rpm
